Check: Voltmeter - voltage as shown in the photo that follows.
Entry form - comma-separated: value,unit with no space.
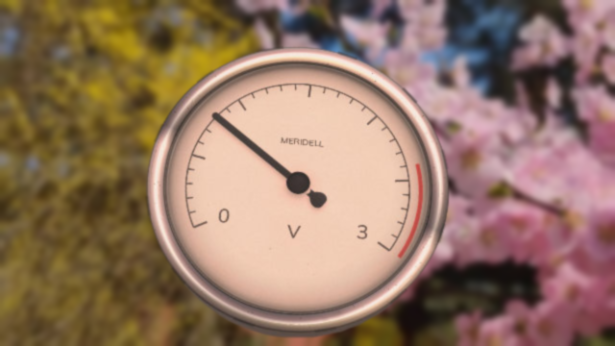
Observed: 0.8,V
